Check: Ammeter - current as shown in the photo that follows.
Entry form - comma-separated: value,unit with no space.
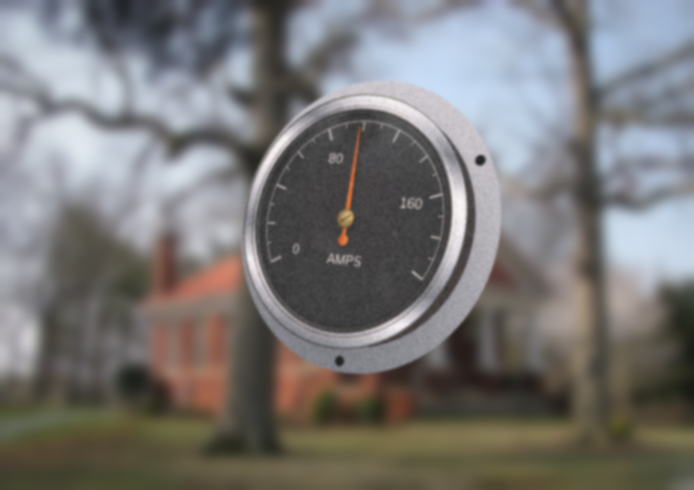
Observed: 100,A
